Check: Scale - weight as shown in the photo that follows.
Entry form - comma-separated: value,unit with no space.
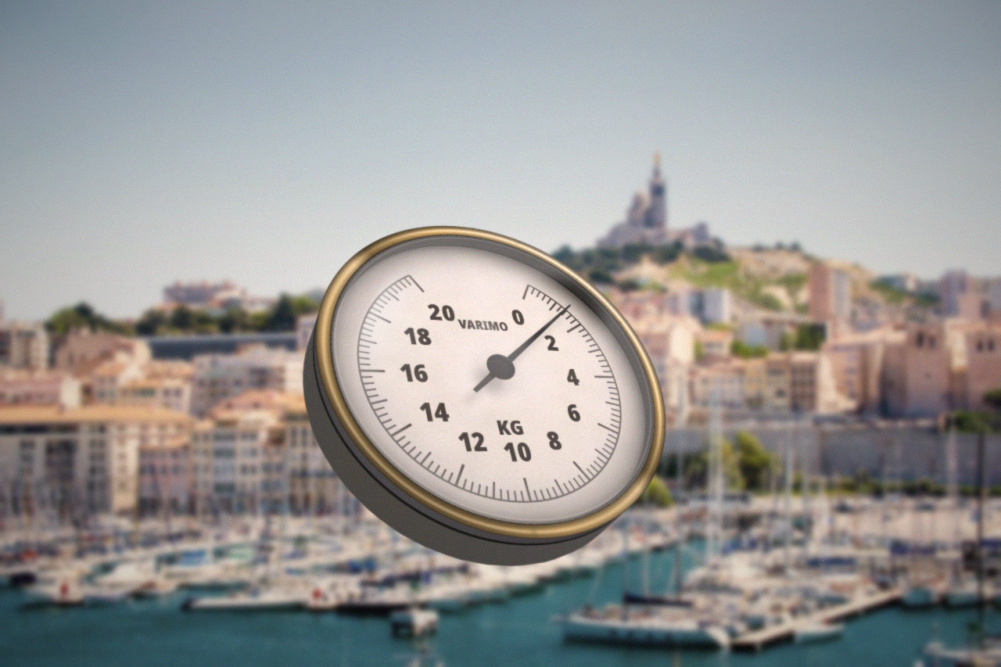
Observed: 1.4,kg
